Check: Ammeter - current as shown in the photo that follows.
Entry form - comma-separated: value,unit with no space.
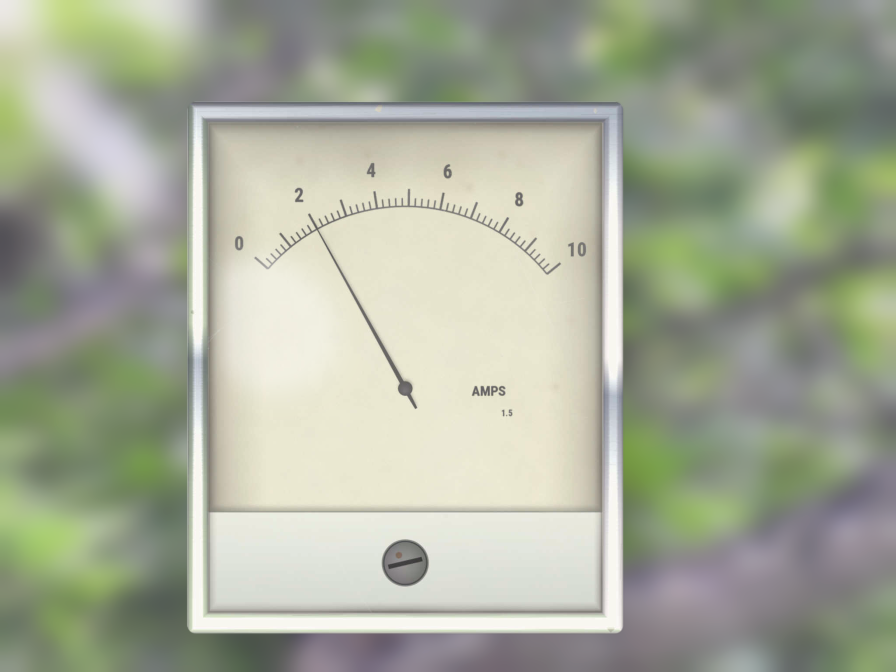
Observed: 2,A
